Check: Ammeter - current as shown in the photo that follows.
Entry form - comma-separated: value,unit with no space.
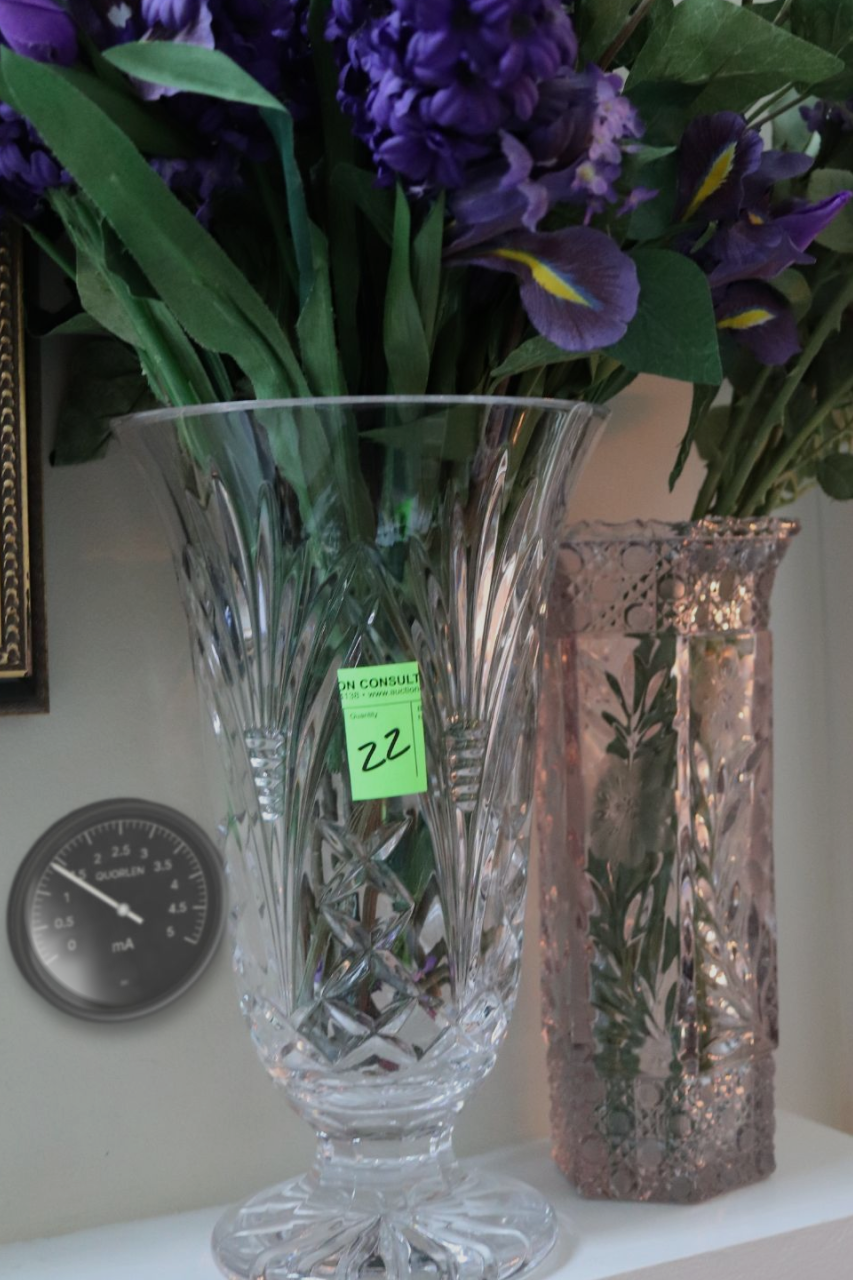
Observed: 1.4,mA
